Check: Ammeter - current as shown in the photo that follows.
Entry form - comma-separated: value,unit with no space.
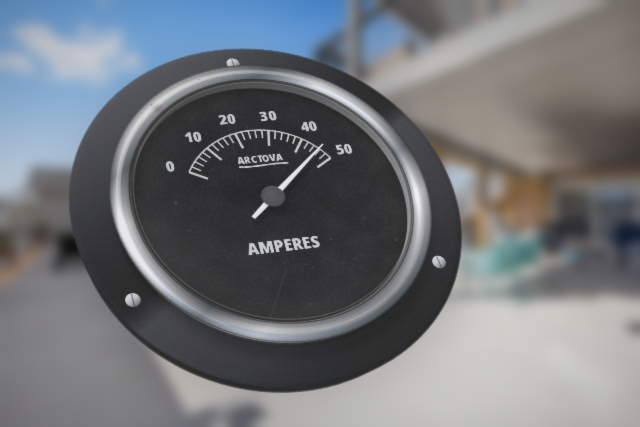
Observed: 46,A
